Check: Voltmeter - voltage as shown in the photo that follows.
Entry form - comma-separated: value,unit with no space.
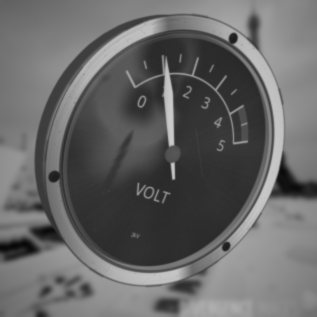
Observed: 1,V
